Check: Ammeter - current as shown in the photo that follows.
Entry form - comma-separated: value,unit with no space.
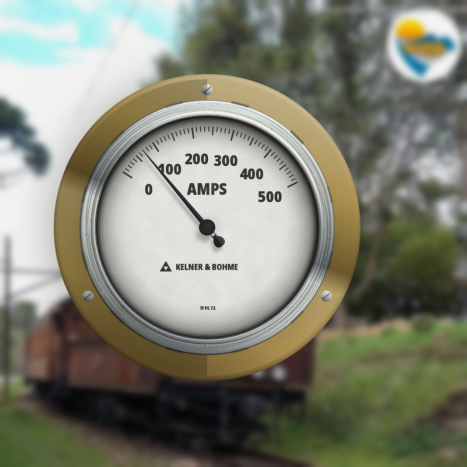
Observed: 70,A
